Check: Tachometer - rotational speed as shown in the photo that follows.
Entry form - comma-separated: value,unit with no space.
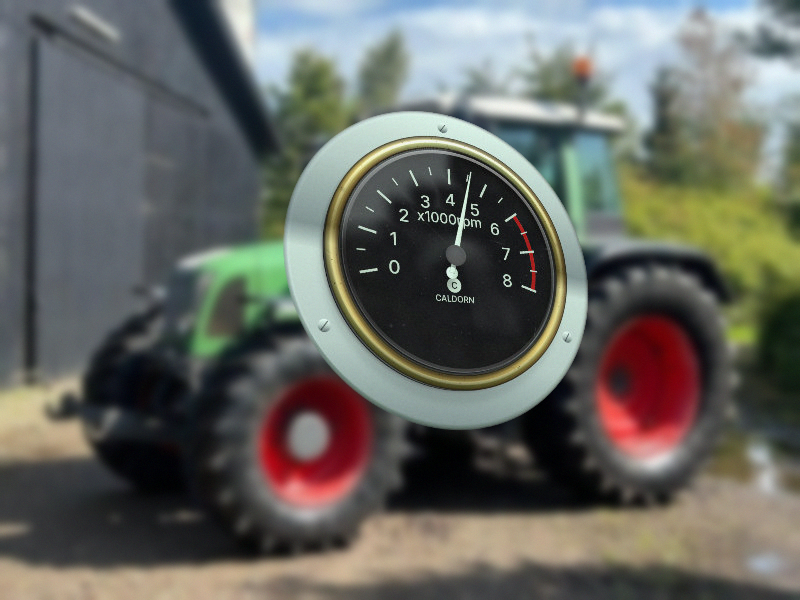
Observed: 4500,rpm
